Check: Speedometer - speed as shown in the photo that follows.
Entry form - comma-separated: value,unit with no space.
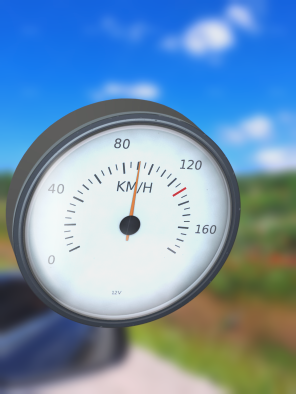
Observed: 90,km/h
